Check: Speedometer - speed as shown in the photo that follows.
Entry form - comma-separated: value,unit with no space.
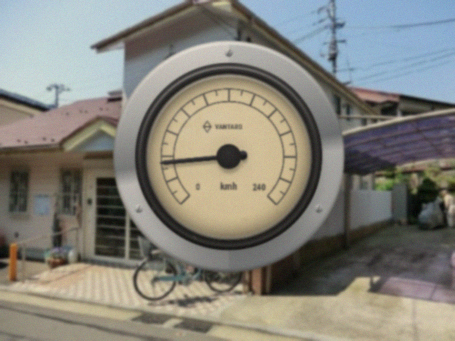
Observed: 35,km/h
